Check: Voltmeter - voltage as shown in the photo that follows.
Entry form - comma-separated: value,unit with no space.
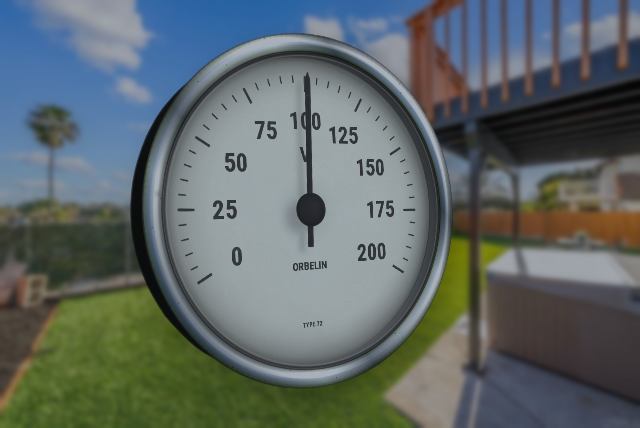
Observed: 100,V
